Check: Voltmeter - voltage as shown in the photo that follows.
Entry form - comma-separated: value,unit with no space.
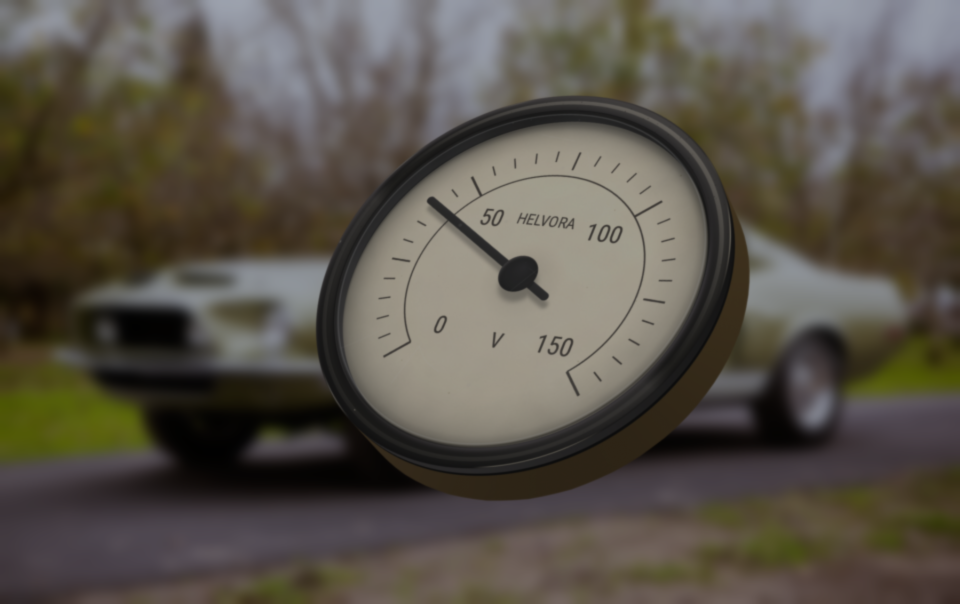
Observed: 40,V
